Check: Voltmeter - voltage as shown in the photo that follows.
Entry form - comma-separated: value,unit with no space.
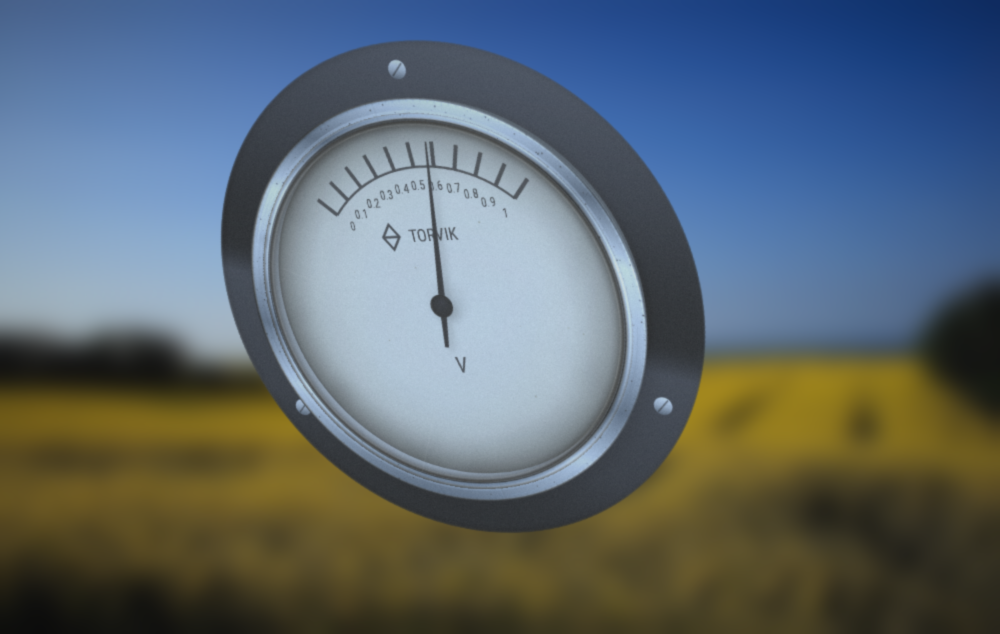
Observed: 0.6,V
